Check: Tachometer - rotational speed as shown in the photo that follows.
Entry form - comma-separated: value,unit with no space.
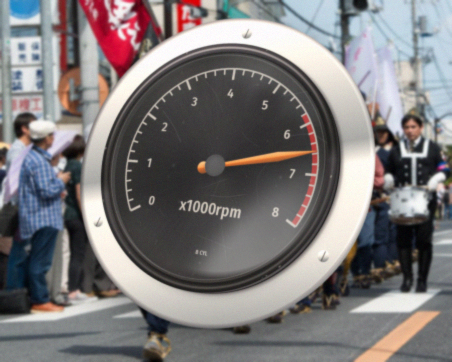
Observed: 6600,rpm
